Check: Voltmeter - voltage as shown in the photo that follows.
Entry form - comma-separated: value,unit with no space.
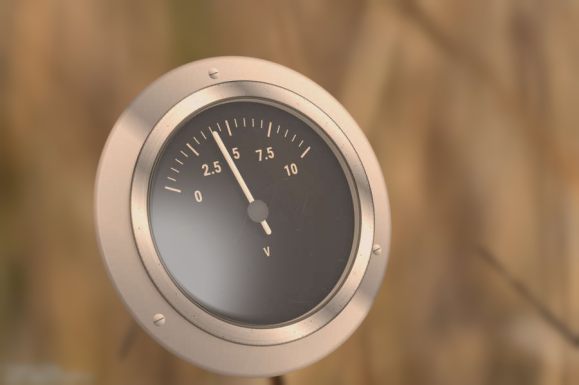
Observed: 4,V
